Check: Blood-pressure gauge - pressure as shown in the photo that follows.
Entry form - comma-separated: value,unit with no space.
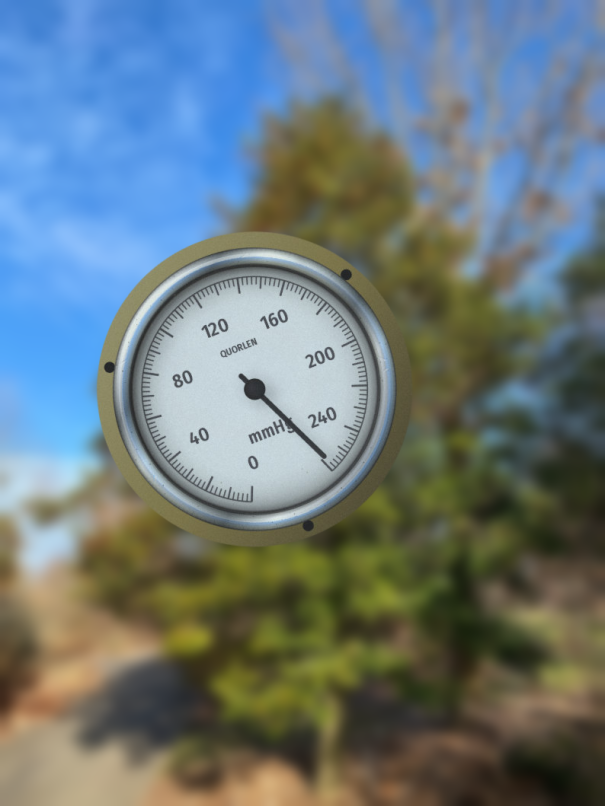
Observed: 258,mmHg
